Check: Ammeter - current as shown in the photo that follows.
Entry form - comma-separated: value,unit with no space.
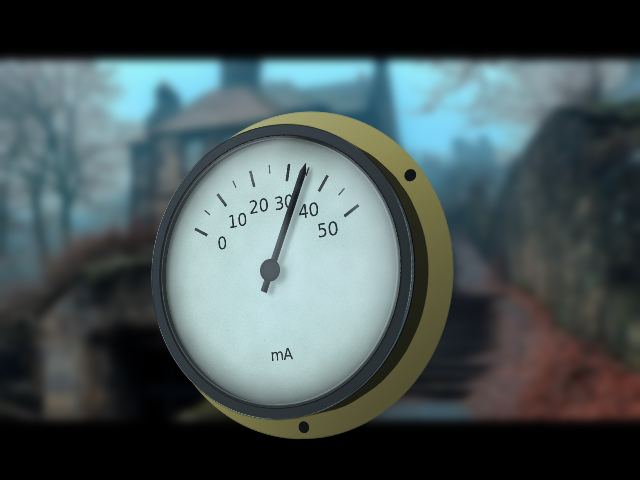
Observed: 35,mA
